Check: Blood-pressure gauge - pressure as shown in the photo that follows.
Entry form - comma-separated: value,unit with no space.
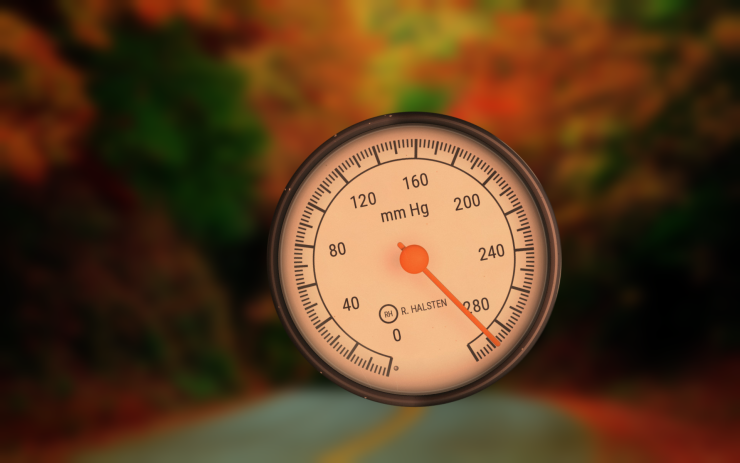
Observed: 288,mmHg
